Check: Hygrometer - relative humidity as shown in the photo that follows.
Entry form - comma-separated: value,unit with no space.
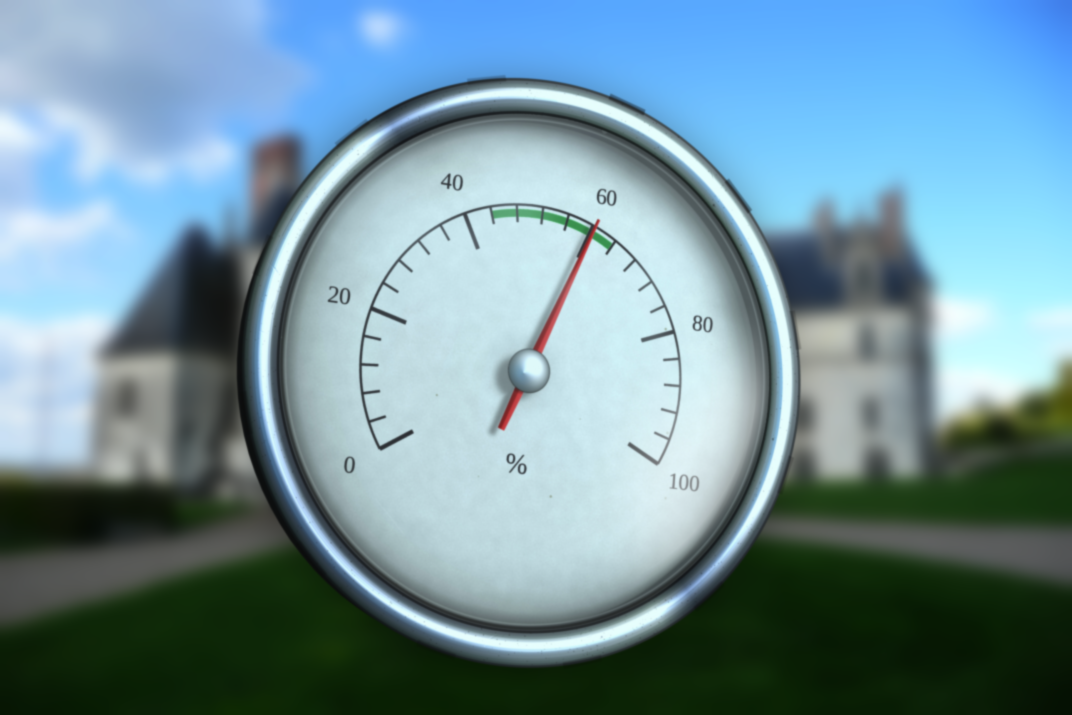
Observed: 60,%
